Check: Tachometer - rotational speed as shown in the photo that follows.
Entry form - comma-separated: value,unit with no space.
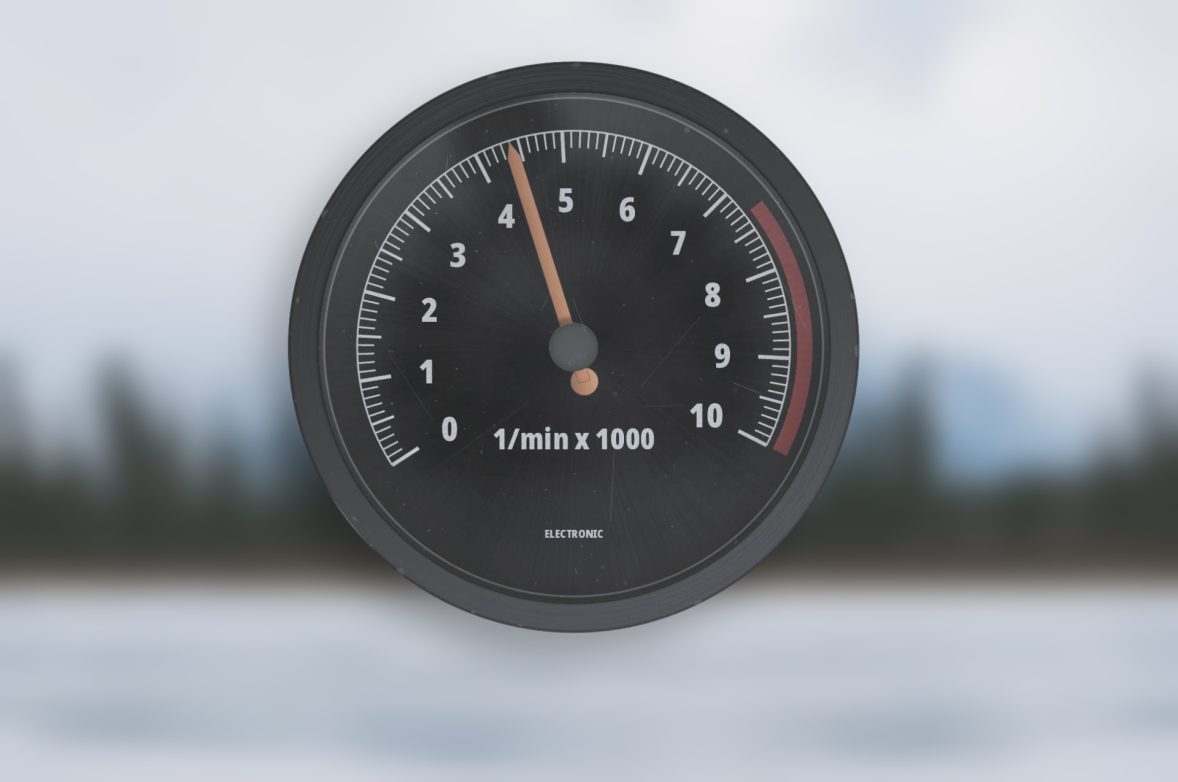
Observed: 4400,rpm
